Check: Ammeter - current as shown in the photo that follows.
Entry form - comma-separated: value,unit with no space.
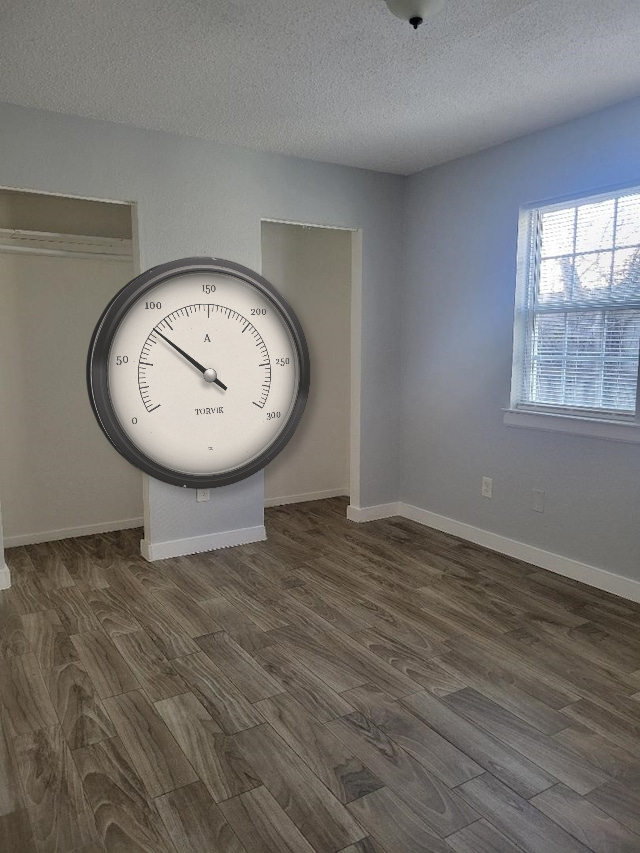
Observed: 85,A
